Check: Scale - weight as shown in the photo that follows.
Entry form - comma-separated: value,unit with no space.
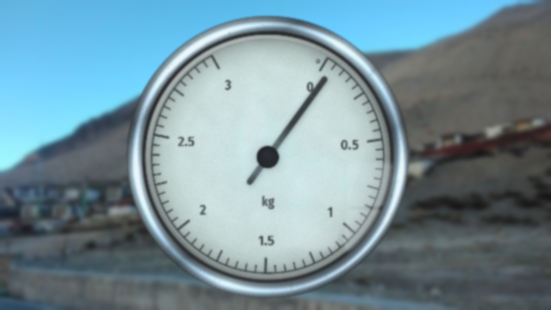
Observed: 0.05,kg
